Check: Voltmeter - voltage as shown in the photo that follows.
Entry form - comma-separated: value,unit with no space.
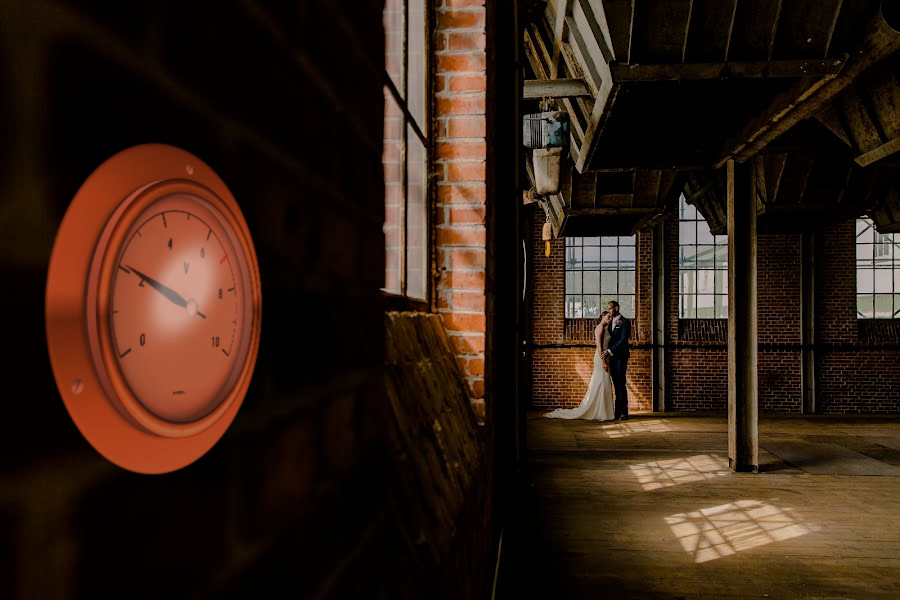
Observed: 2,V
